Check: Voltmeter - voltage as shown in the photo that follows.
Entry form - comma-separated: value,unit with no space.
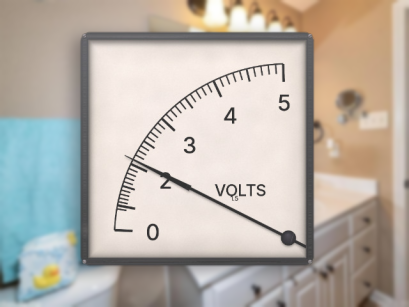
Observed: 2.1,V
